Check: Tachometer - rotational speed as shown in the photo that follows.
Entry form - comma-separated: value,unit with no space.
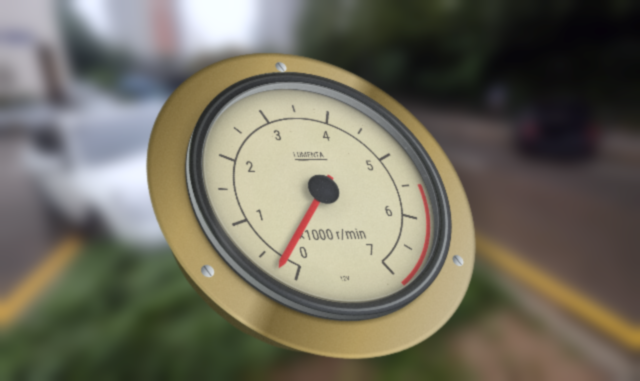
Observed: 250,rpm
